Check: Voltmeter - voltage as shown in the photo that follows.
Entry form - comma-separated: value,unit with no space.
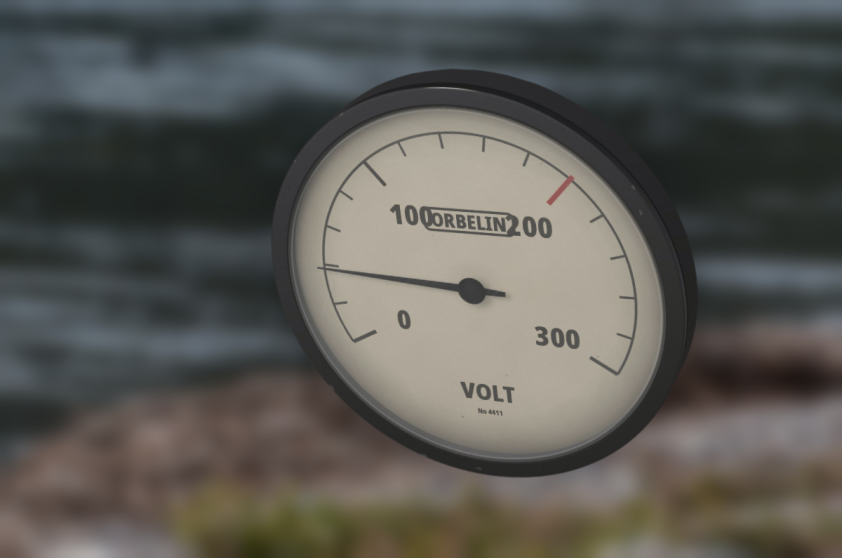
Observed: 40,V
